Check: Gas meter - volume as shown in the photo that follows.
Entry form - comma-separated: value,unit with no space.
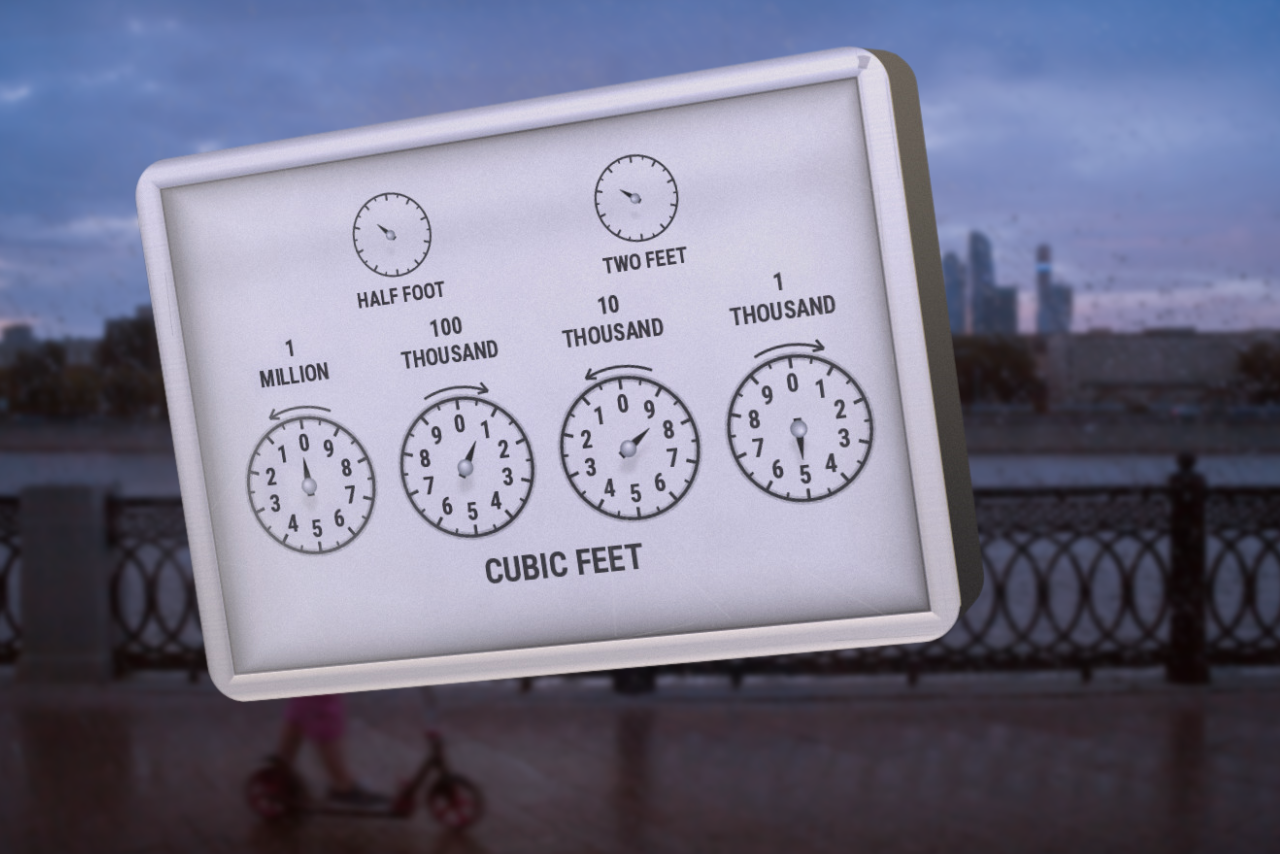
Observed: 8500,ft³
